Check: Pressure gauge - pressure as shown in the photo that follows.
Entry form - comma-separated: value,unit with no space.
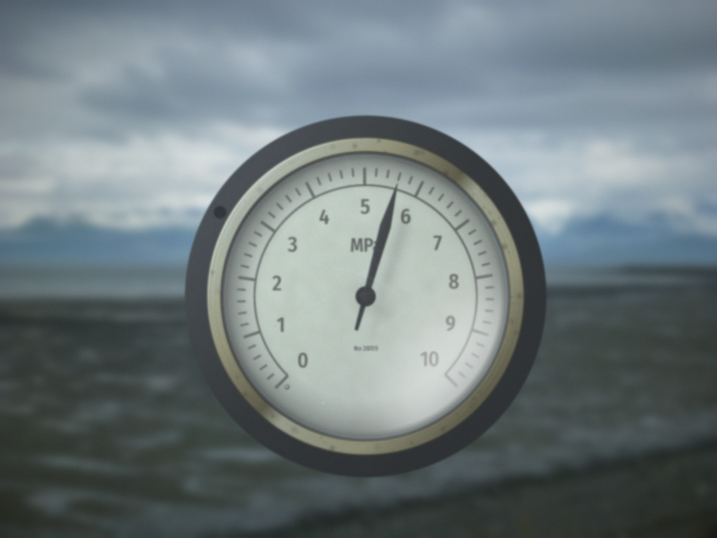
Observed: 5.6,MPa
